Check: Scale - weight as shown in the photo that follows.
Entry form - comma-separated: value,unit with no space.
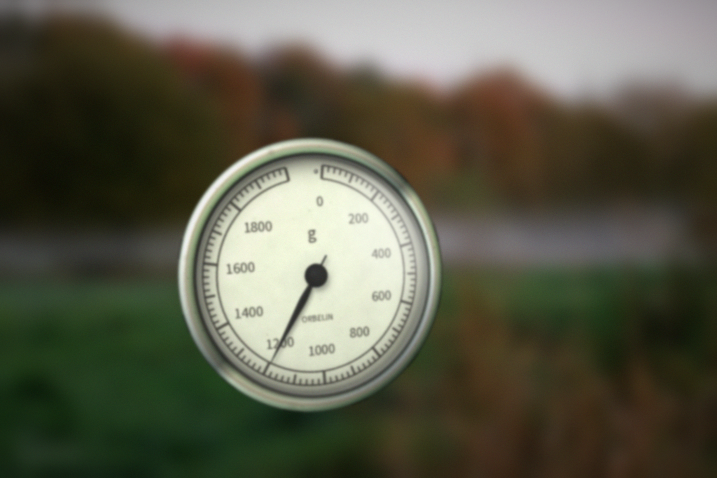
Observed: 1200,g
